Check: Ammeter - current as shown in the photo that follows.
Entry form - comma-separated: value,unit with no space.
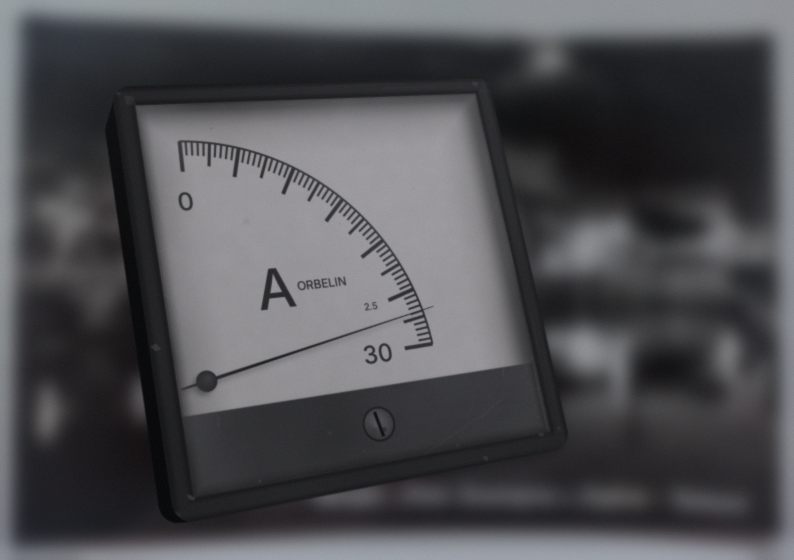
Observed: 27,A
